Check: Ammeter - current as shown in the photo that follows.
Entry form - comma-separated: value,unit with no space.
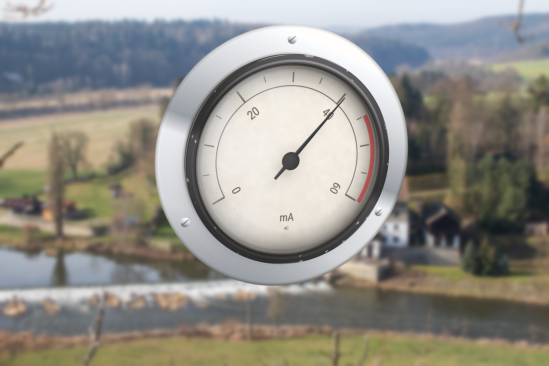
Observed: 40,mA
